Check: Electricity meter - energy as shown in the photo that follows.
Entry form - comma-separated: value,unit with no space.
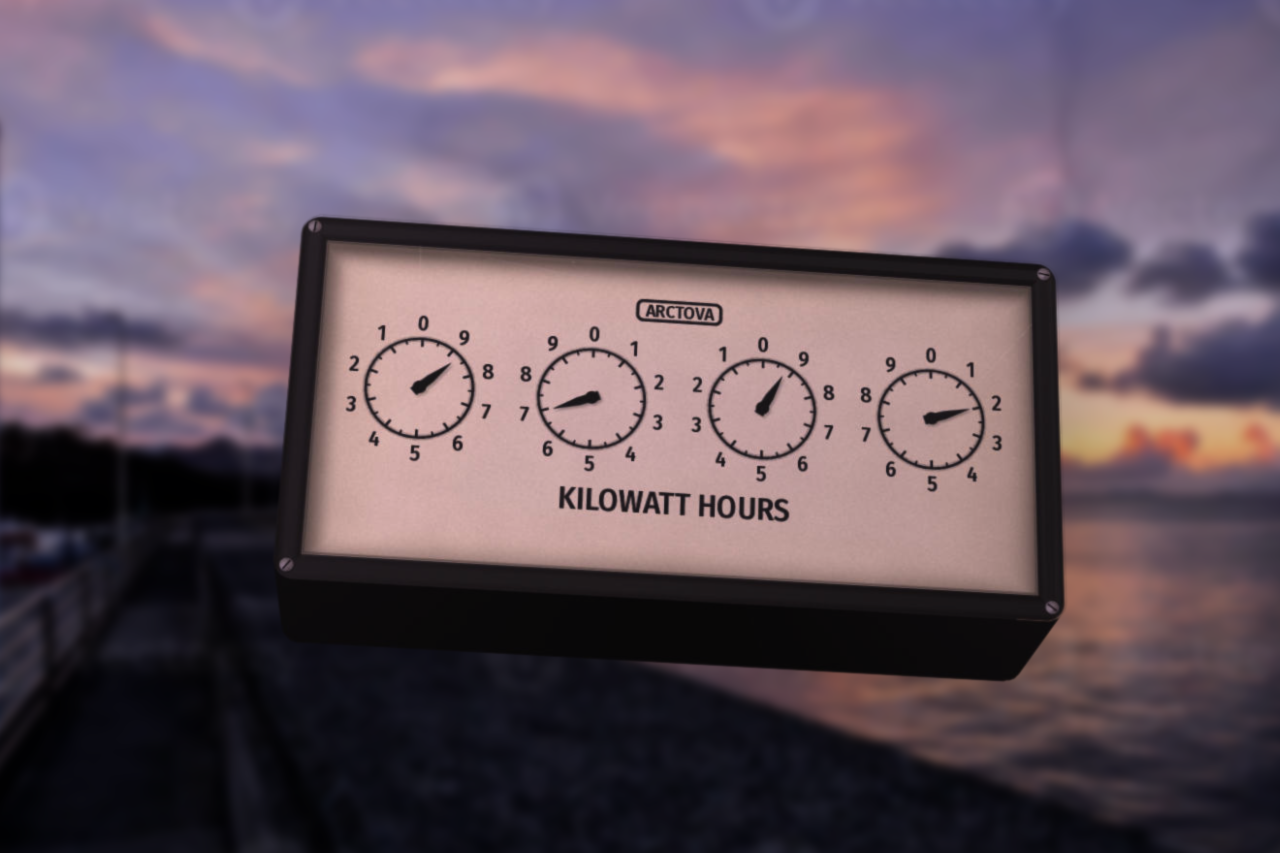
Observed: 8692,kWh
